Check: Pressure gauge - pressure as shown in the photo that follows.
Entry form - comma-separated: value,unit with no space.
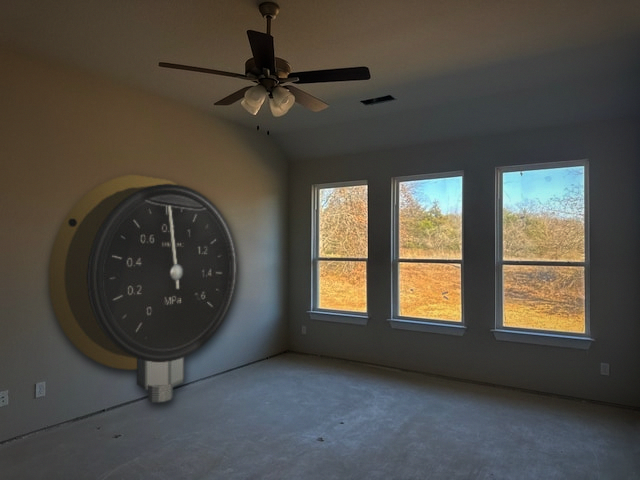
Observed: 0.8,MPa
